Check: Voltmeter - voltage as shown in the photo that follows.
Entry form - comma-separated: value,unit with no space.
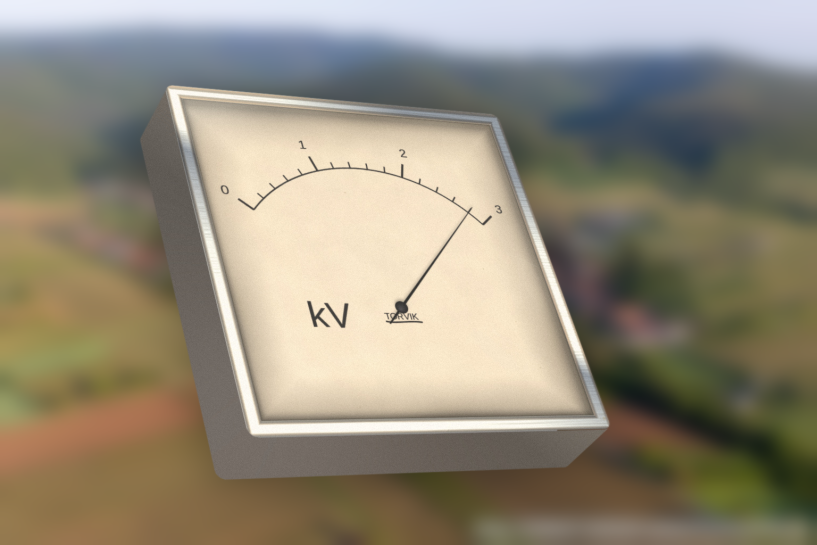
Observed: 2.8,kV
